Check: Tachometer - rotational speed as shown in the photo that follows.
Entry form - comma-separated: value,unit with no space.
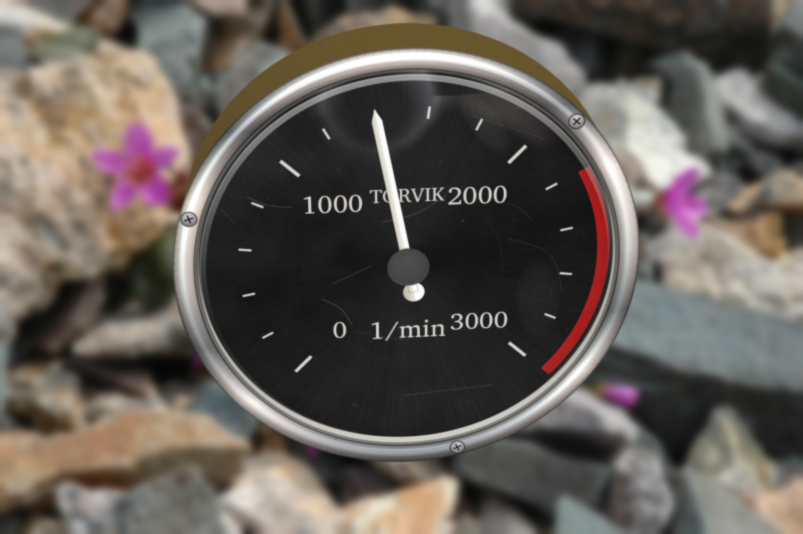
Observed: 1400,rpm
